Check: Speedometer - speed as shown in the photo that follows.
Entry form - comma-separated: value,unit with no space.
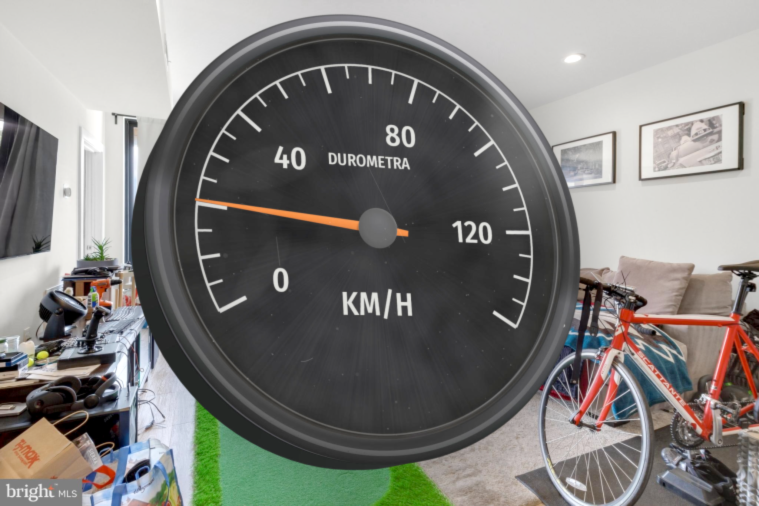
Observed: 20,km/h
